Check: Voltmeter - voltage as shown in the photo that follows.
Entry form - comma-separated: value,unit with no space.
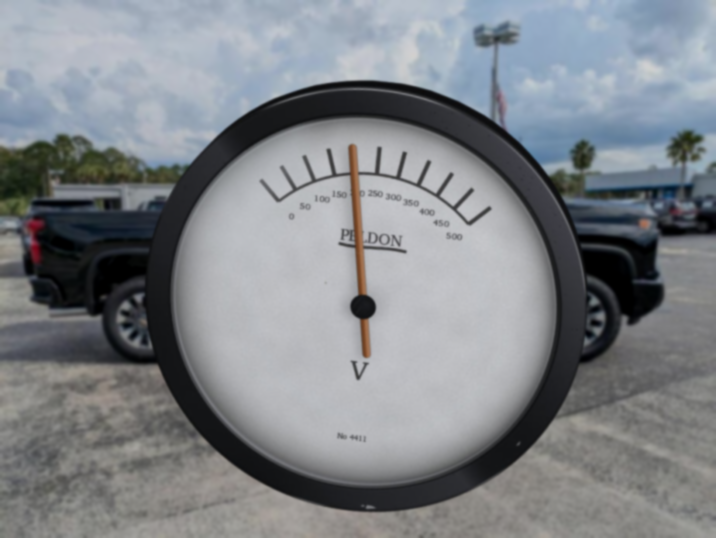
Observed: 200,V
